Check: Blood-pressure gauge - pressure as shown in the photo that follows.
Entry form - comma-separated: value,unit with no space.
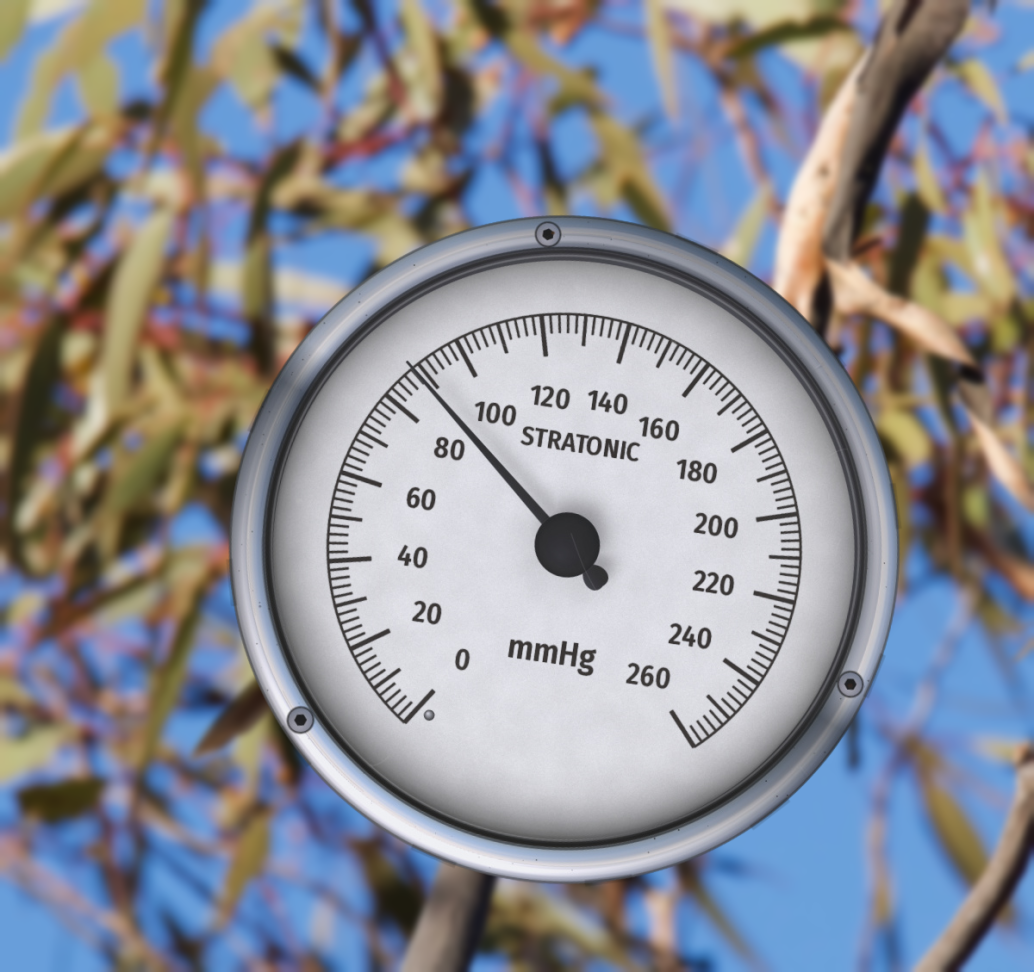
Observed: 88,mmHg
